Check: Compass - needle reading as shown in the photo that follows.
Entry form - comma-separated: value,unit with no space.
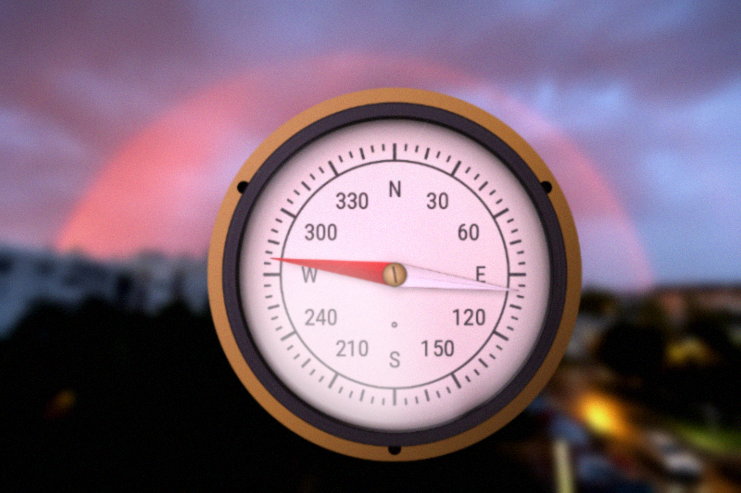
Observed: 277.5,°
